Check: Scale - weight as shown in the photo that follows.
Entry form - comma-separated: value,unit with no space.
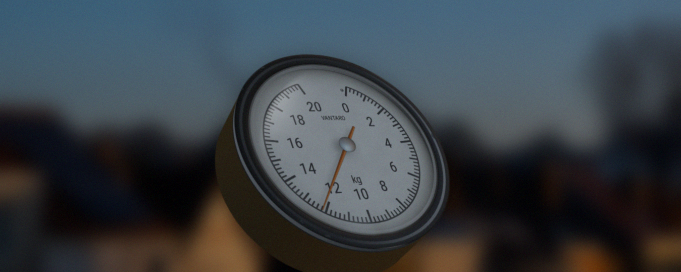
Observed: 12.2,kg
